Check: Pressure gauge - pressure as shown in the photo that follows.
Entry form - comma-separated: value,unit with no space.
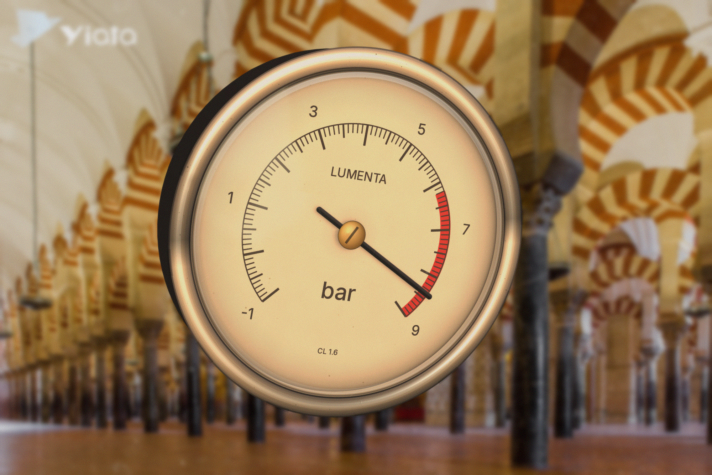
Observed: 8.4,bar
